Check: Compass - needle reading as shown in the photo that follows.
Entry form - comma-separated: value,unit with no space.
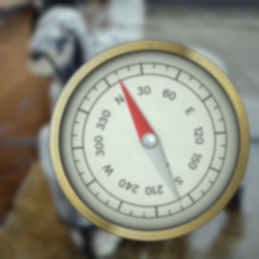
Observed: 10,°
